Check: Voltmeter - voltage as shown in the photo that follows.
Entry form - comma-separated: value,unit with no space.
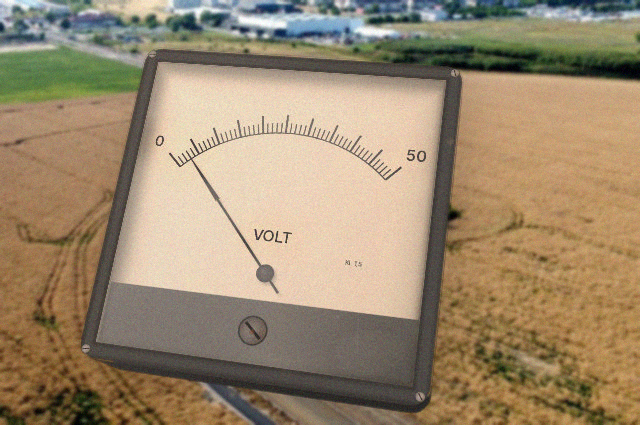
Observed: 3,V
